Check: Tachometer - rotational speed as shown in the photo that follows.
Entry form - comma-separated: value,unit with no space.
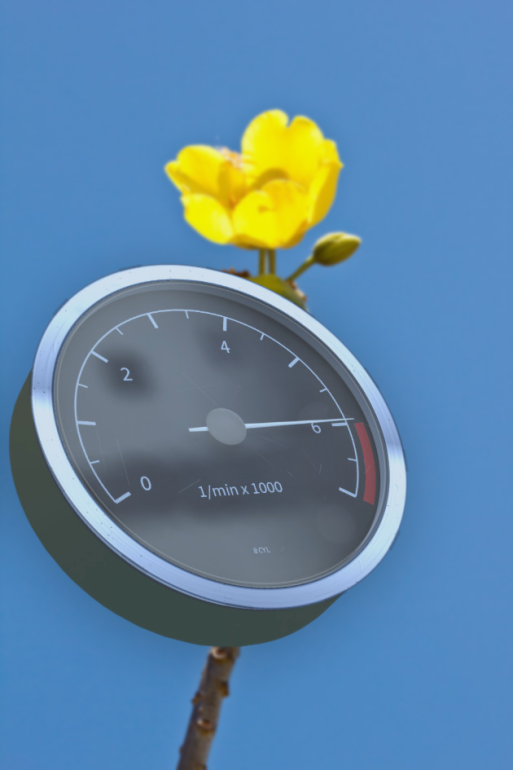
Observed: 6000,rpm
